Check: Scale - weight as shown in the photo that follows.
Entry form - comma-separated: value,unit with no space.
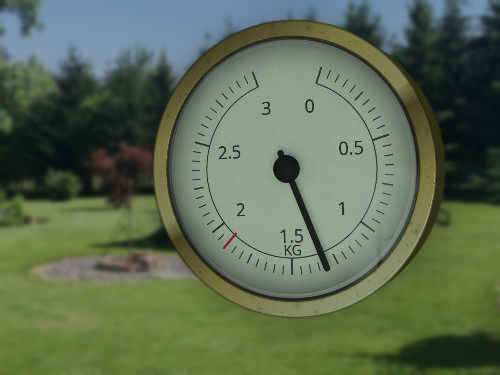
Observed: 1.3,kg
